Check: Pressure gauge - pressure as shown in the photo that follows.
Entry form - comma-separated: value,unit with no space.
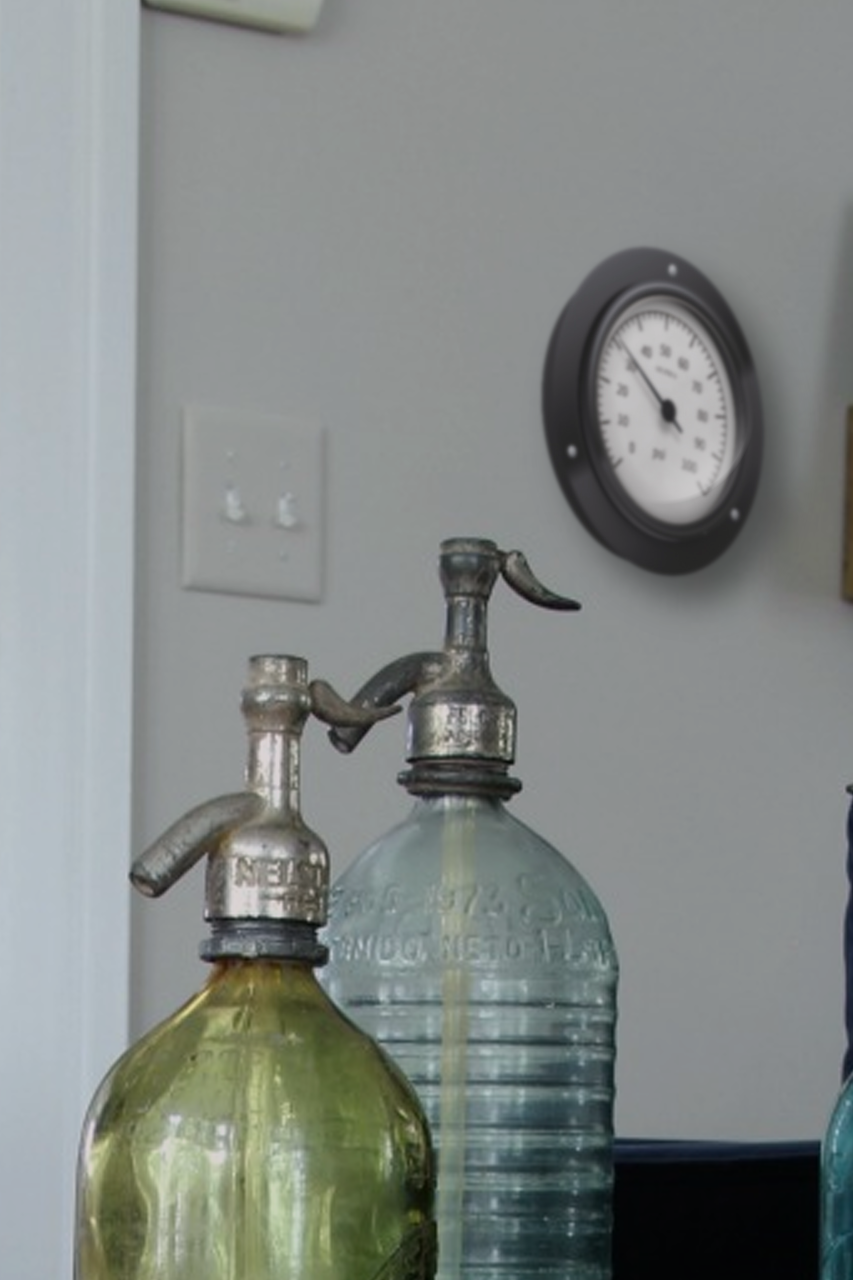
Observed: 30,psi
